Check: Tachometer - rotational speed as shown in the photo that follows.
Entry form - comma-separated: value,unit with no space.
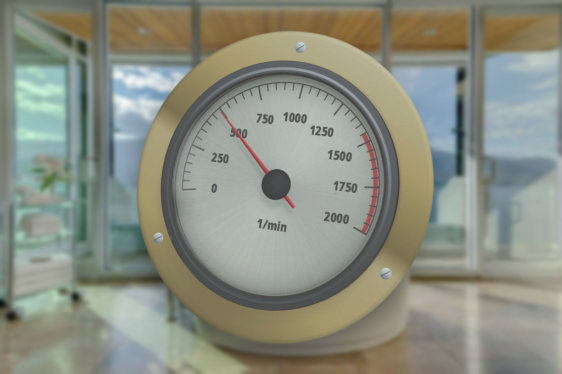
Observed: 500,rpm
